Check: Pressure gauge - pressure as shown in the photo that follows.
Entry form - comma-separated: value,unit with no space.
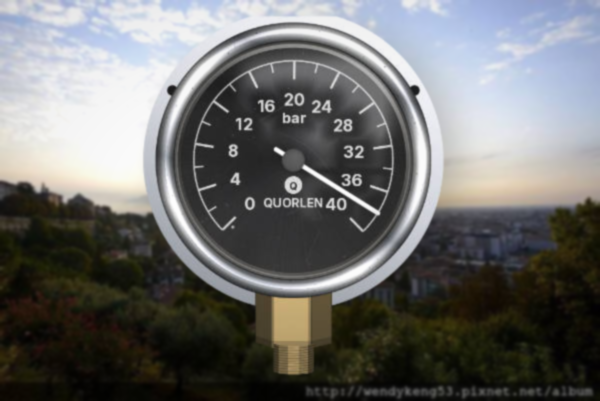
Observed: 38,bar
